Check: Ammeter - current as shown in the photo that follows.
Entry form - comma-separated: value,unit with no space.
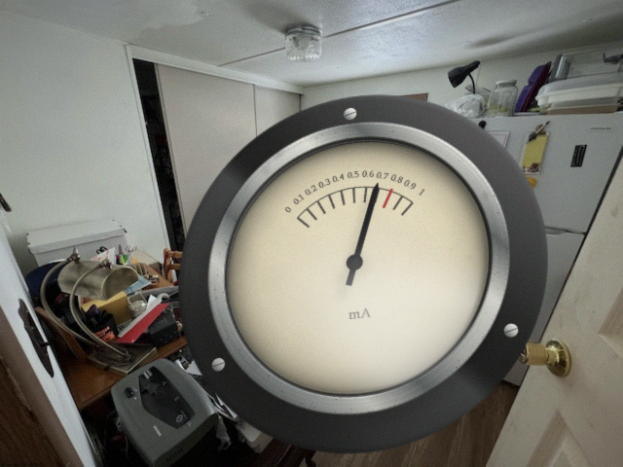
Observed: 0.7,mA
